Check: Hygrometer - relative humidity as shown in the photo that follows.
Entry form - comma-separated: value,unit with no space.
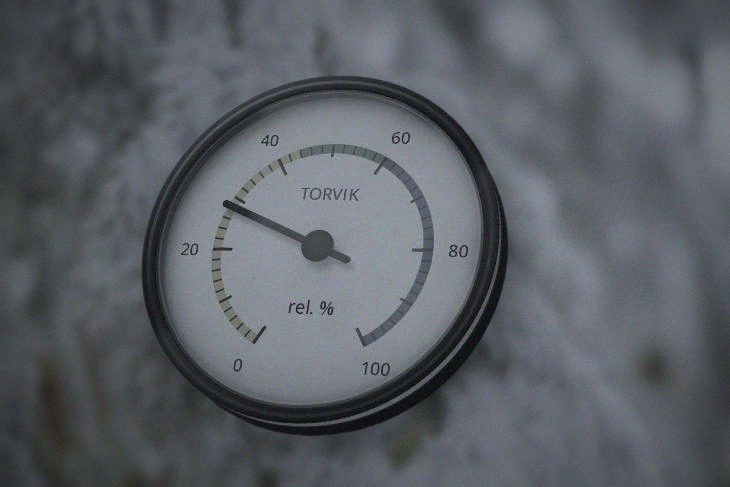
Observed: 28,%
